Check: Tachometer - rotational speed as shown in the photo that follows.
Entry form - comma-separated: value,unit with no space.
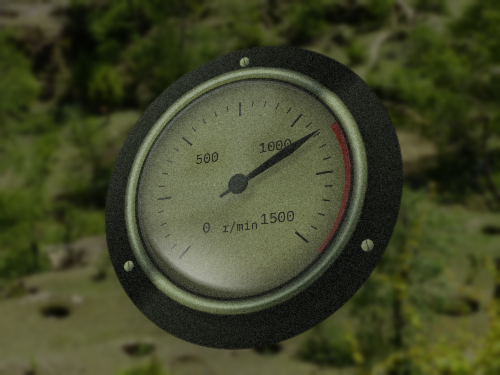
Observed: 1100,rpm
